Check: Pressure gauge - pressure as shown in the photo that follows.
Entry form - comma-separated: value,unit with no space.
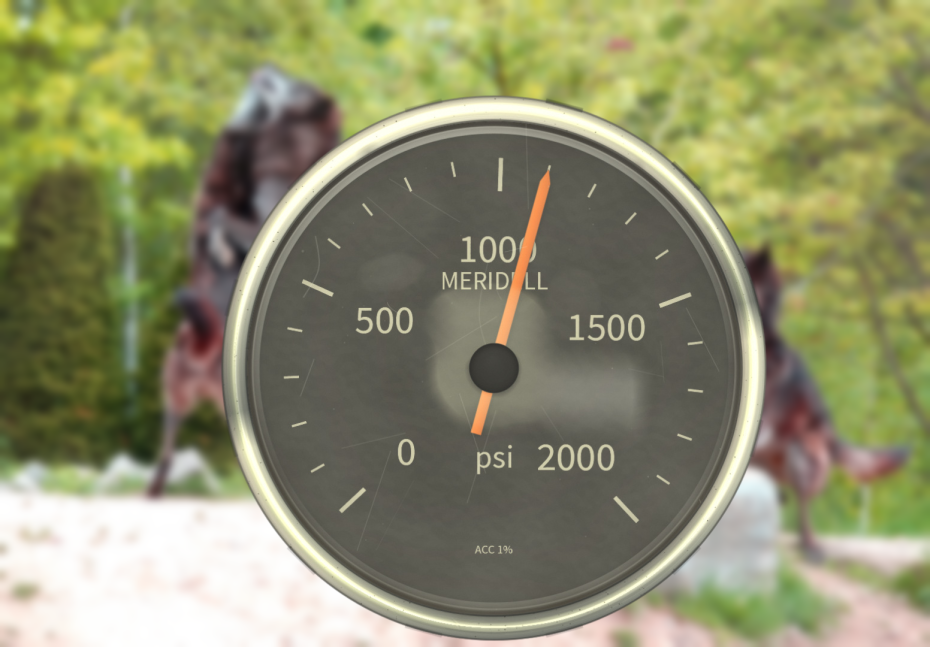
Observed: 1100,psi
